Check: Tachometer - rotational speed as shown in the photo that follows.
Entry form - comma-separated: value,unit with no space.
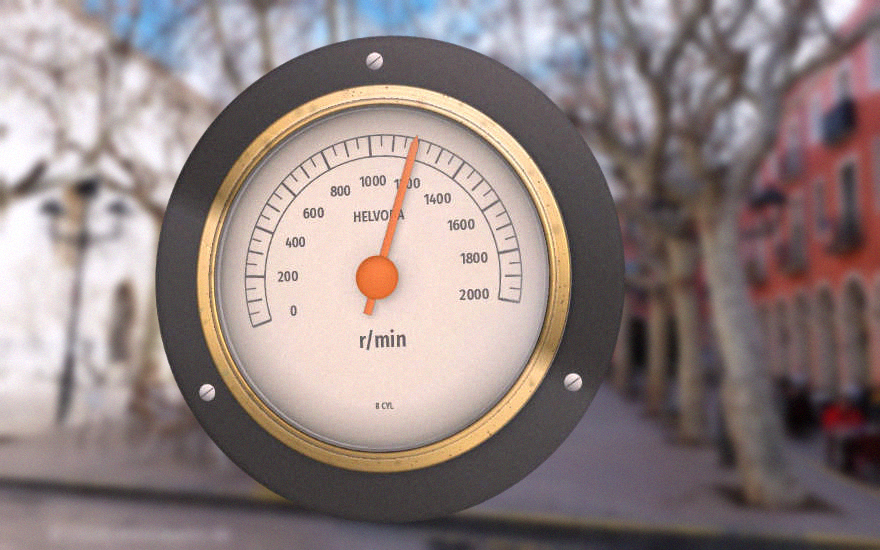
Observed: 1200,rpm
